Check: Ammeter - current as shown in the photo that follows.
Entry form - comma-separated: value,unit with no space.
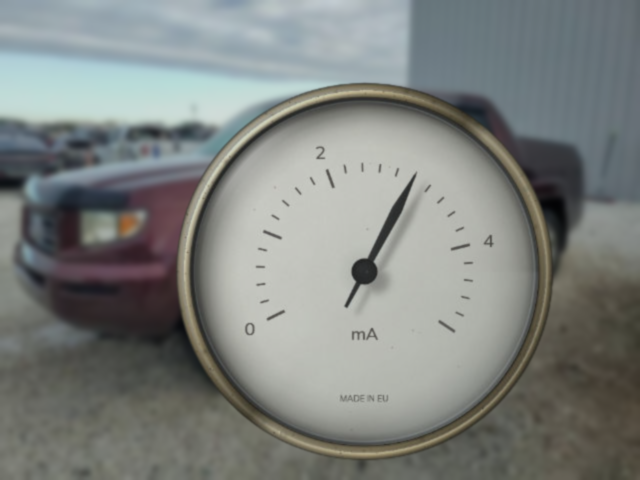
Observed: 3,mA
